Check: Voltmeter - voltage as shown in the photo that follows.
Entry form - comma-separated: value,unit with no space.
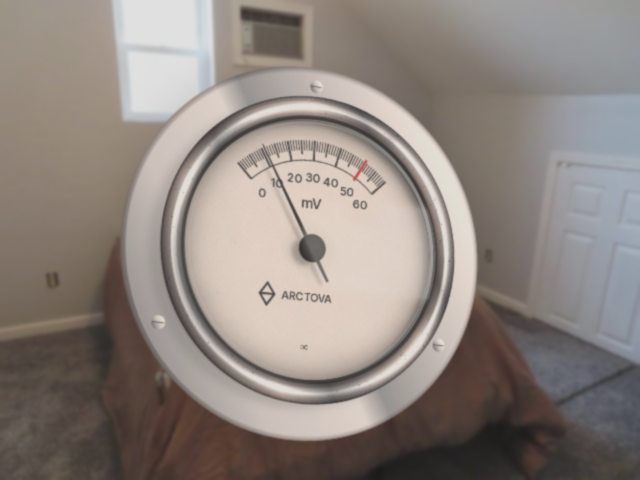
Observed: 10,mV
